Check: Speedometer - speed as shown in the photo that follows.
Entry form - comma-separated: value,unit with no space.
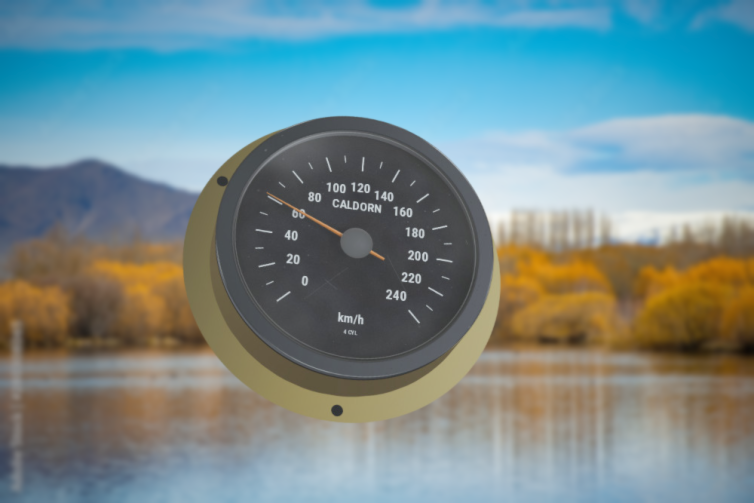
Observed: 60,km/h
